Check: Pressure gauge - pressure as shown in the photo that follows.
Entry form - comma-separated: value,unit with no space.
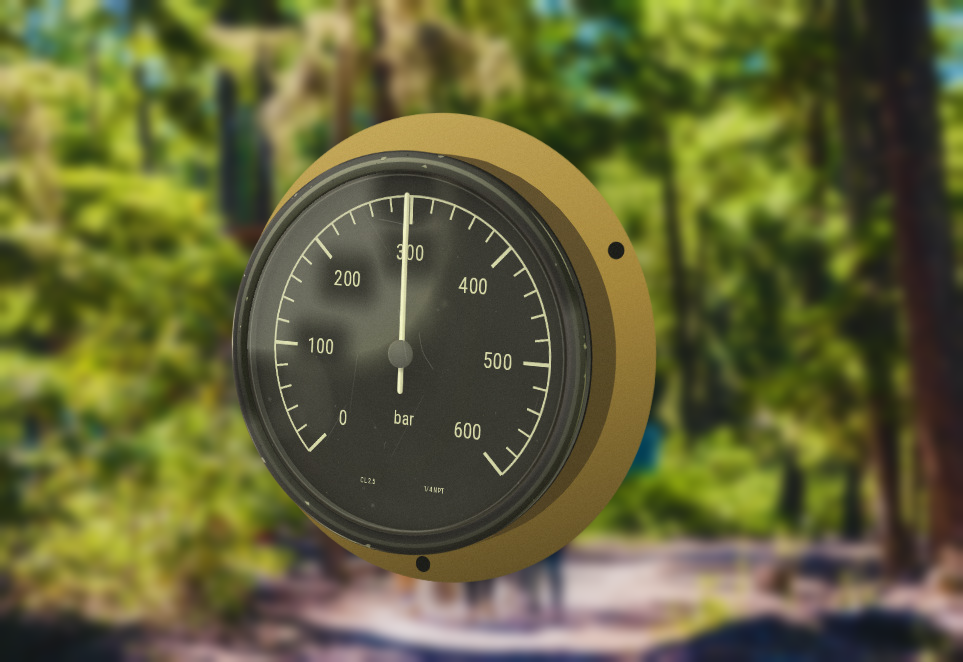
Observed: 300,bar
